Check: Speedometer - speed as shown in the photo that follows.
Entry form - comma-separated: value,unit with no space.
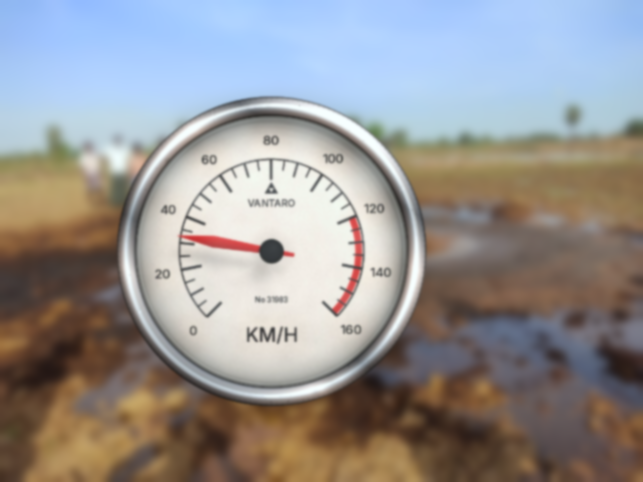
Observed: 32.5,km/h
